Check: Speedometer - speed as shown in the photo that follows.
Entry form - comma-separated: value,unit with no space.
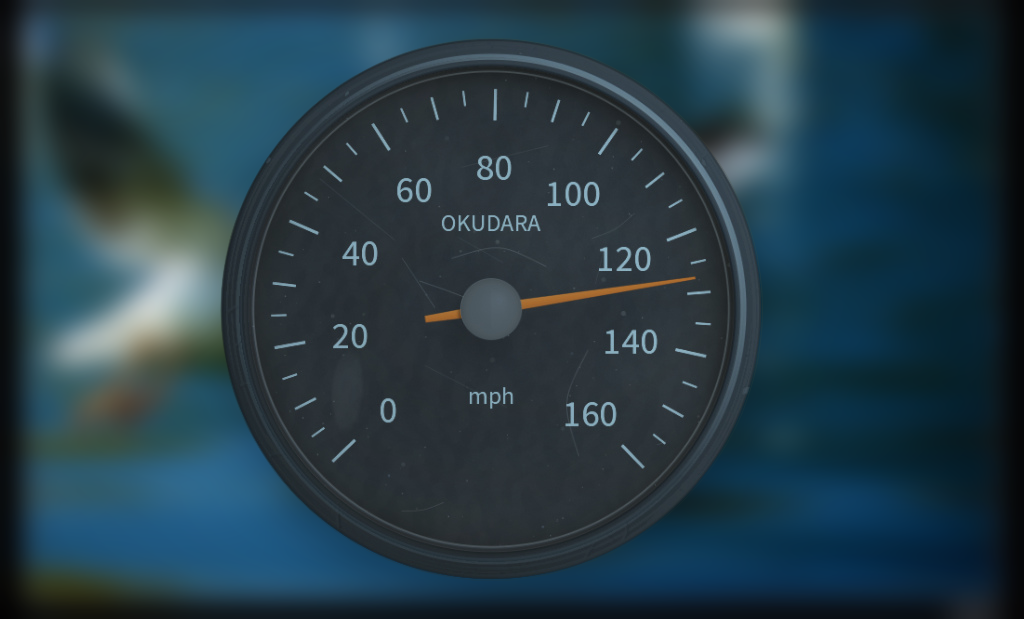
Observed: 127.5,mph
